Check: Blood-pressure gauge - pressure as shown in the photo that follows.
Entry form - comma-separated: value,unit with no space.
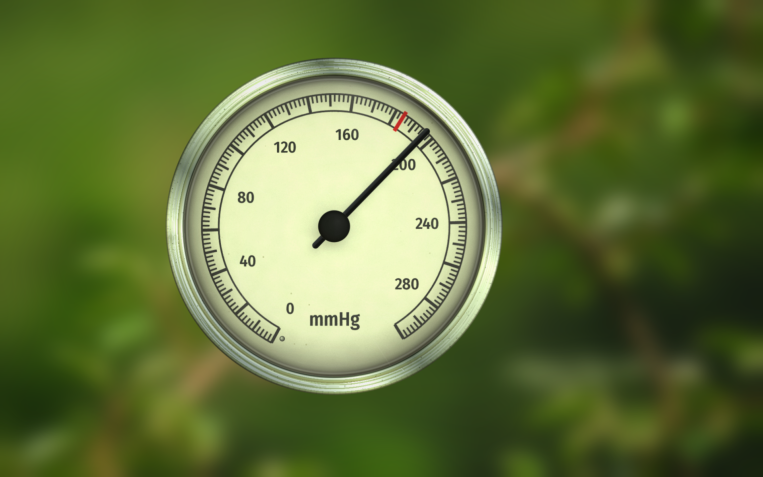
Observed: 196,mmHg
